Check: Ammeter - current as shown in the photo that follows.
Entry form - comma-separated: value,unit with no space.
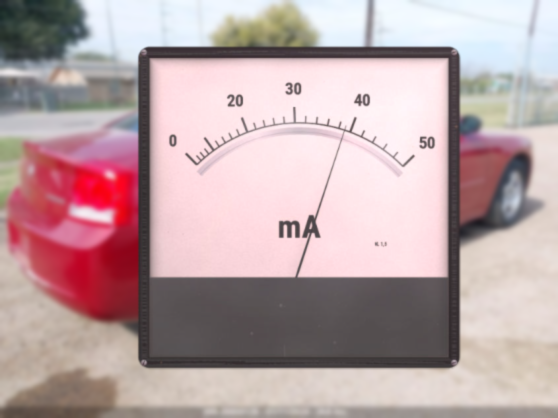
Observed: 39,mA
